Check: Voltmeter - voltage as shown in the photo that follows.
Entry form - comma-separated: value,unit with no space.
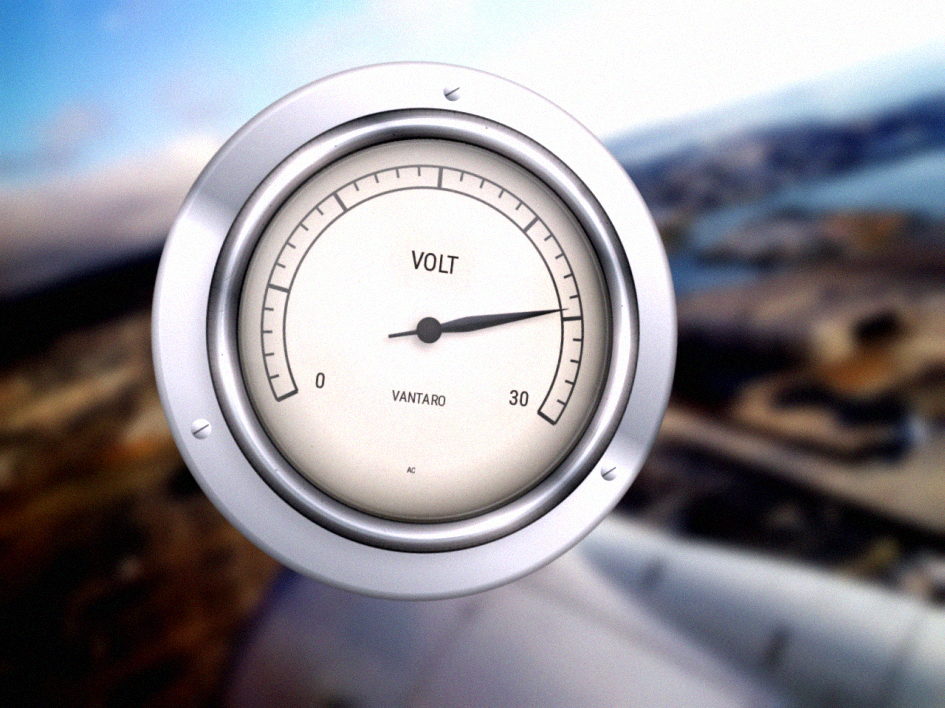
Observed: 24.5,V
